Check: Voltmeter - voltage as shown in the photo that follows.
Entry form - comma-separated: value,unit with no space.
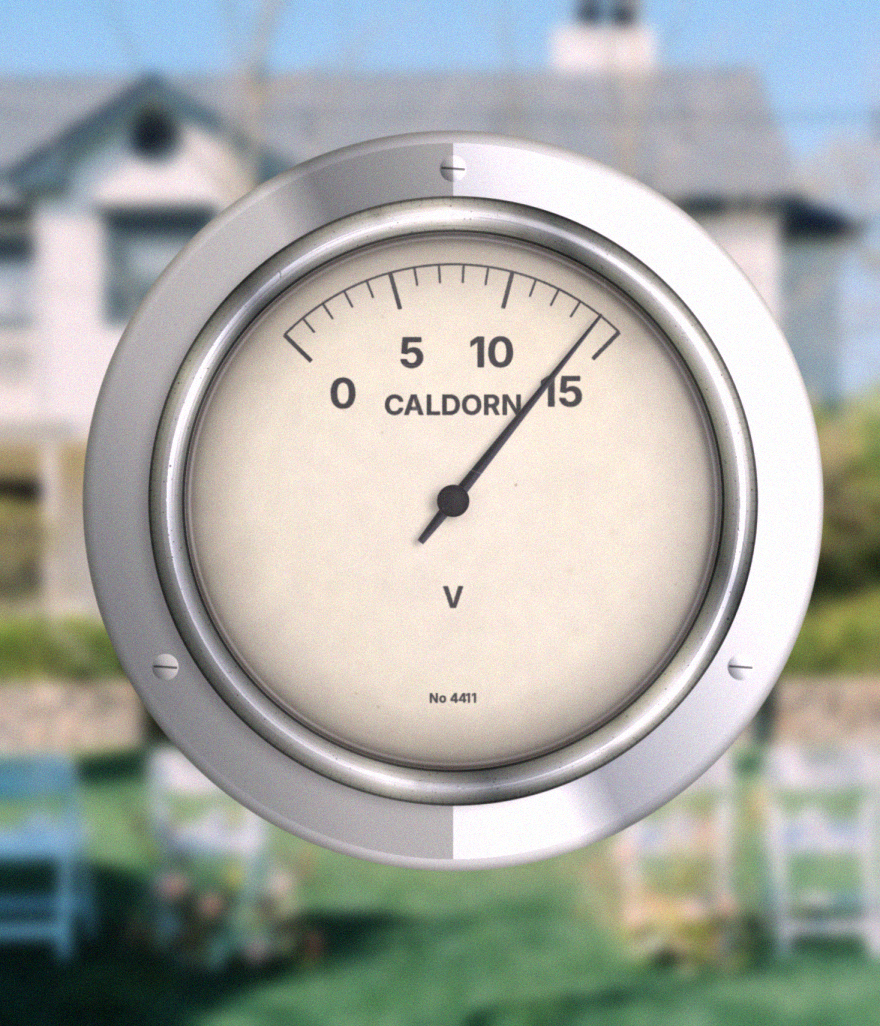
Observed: 14,V
